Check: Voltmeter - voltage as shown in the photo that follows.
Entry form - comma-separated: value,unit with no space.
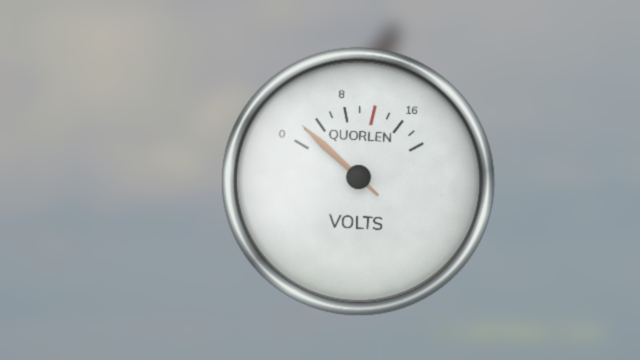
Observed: 2,V
